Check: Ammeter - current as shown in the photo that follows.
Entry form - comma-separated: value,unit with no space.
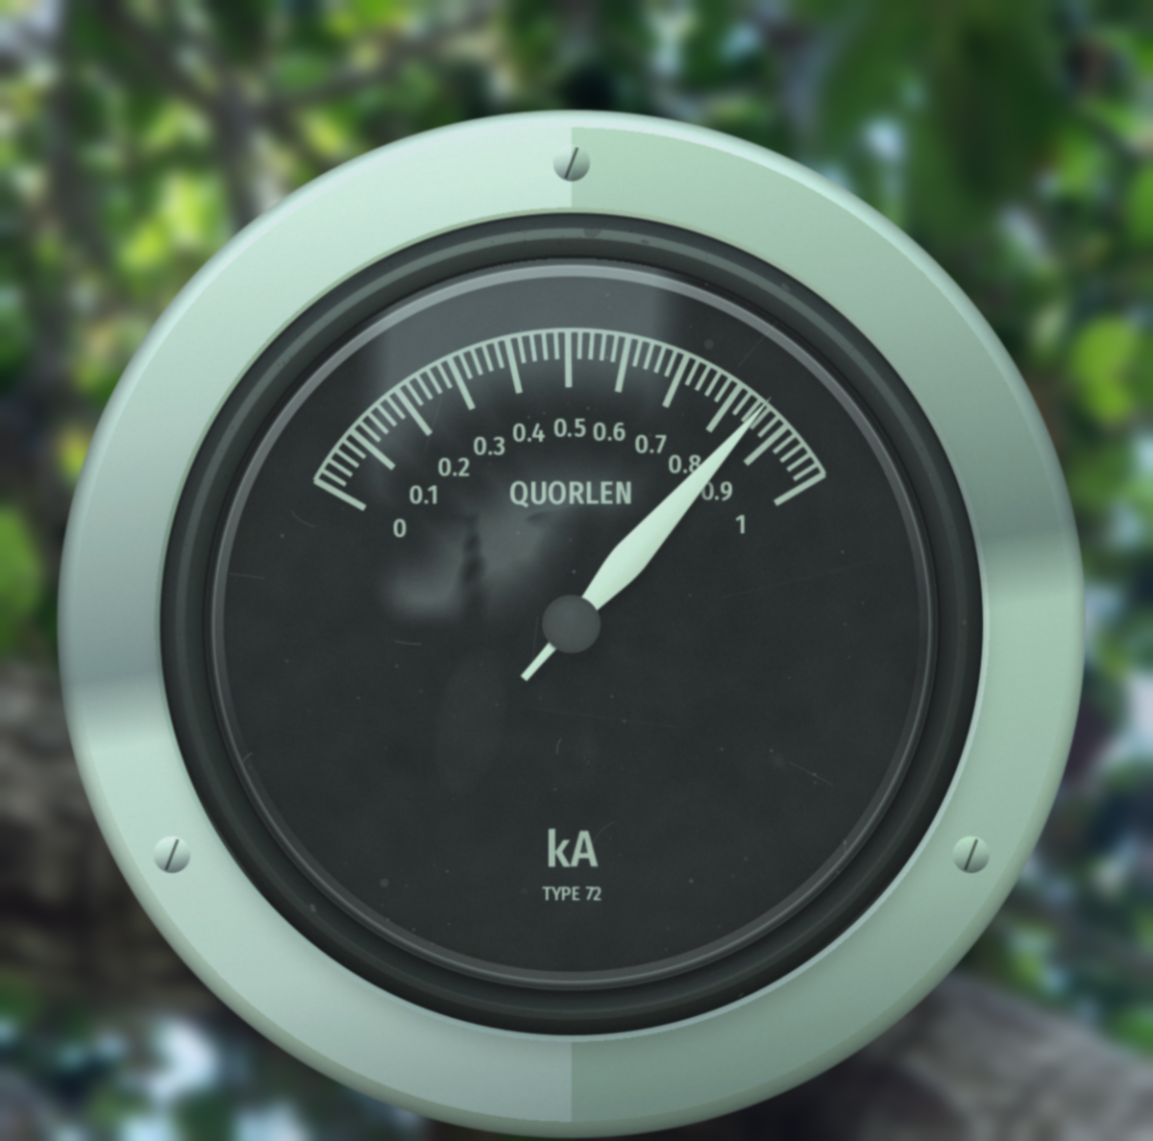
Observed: 0.85,kA
